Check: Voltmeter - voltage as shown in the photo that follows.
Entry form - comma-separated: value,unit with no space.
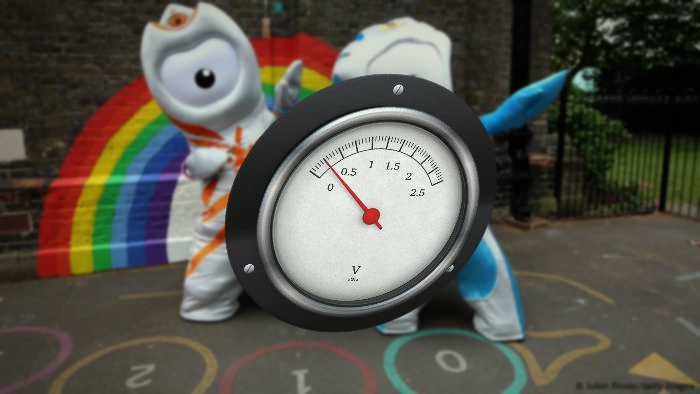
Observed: 0.25,V
